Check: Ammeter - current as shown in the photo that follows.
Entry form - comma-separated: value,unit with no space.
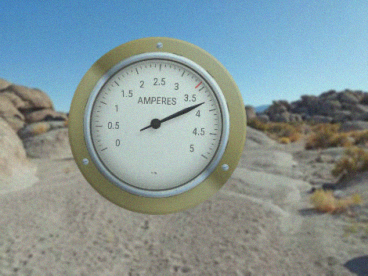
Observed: 3.8,A
